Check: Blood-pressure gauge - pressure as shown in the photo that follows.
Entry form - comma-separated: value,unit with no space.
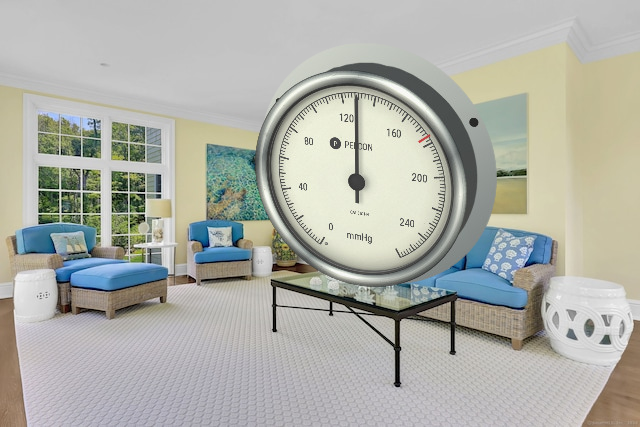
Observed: 130,mmHg
